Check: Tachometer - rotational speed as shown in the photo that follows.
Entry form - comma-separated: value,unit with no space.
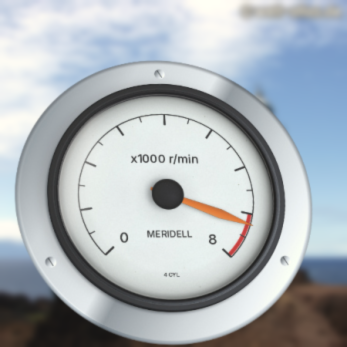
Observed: 7250,rpm
